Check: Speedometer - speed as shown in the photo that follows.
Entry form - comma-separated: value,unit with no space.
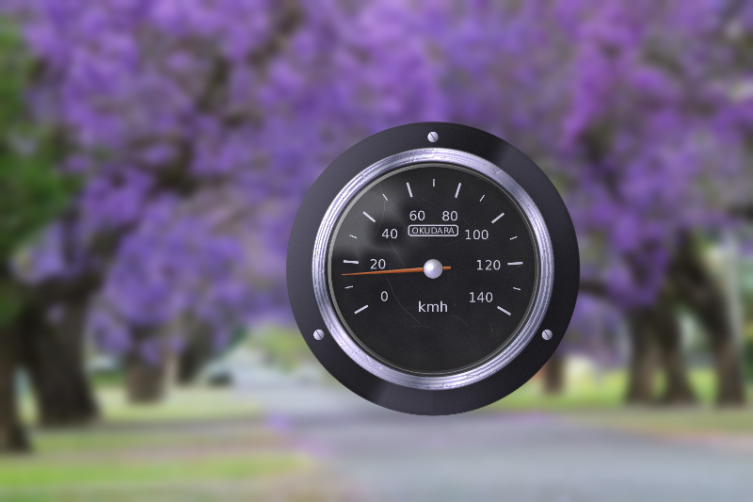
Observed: 15,km/h
